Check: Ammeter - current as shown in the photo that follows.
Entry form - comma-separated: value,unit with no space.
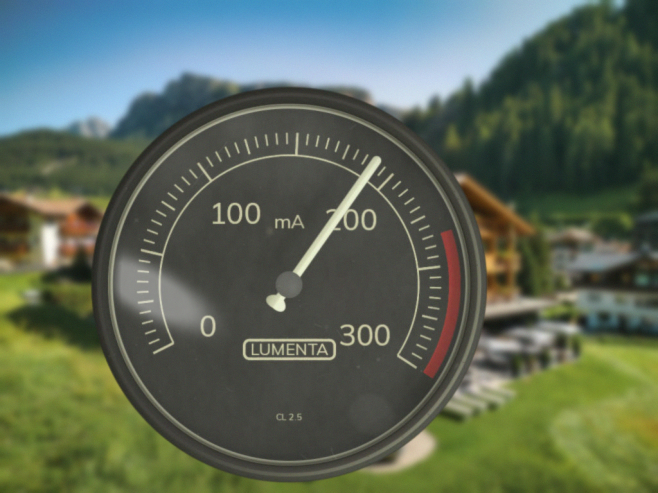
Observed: 190,mA
